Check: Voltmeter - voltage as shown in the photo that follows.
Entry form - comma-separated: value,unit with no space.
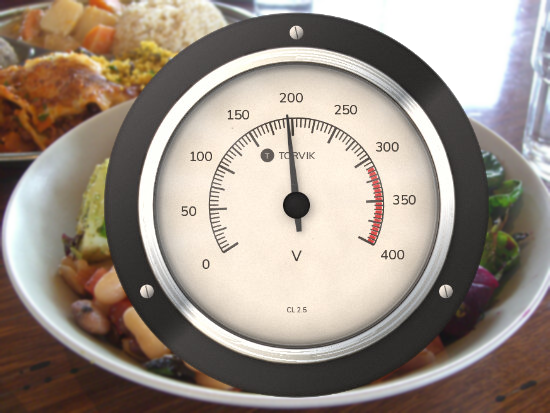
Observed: 195,V
